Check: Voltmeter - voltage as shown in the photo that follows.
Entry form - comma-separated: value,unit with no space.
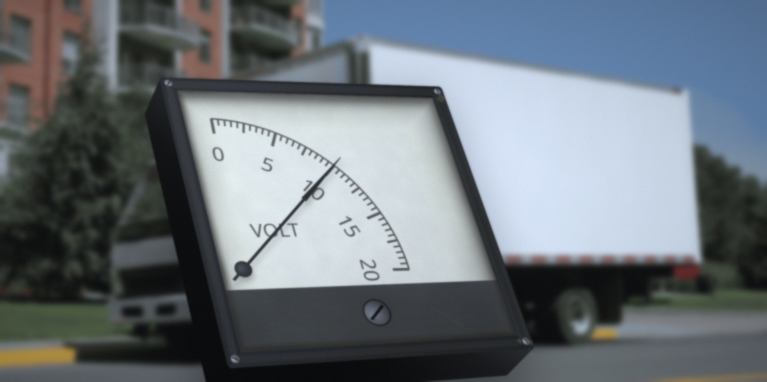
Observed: 10,V
